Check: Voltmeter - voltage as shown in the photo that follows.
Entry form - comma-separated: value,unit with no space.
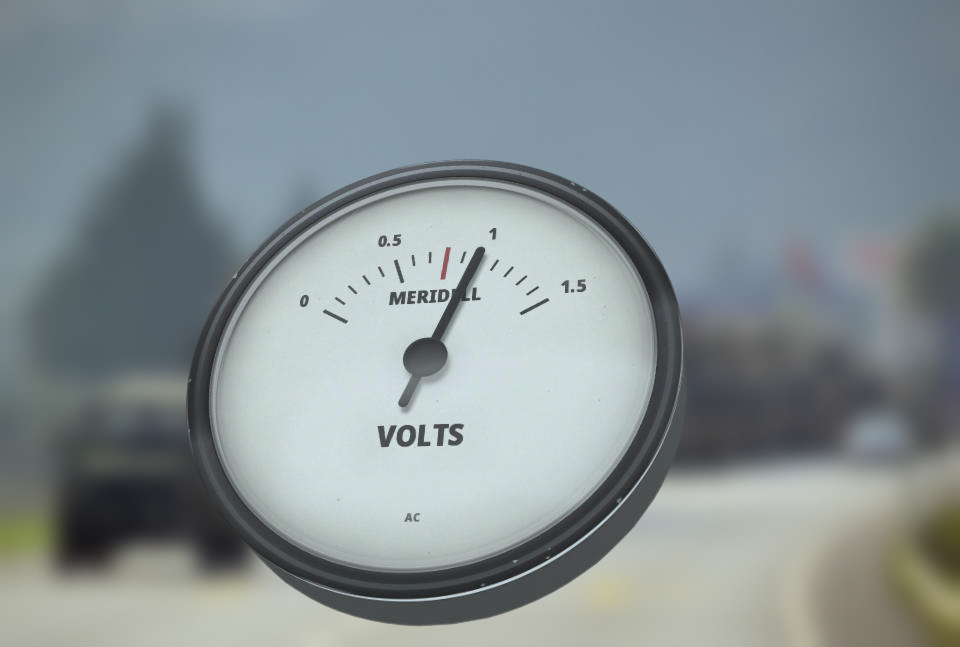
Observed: 1,V
